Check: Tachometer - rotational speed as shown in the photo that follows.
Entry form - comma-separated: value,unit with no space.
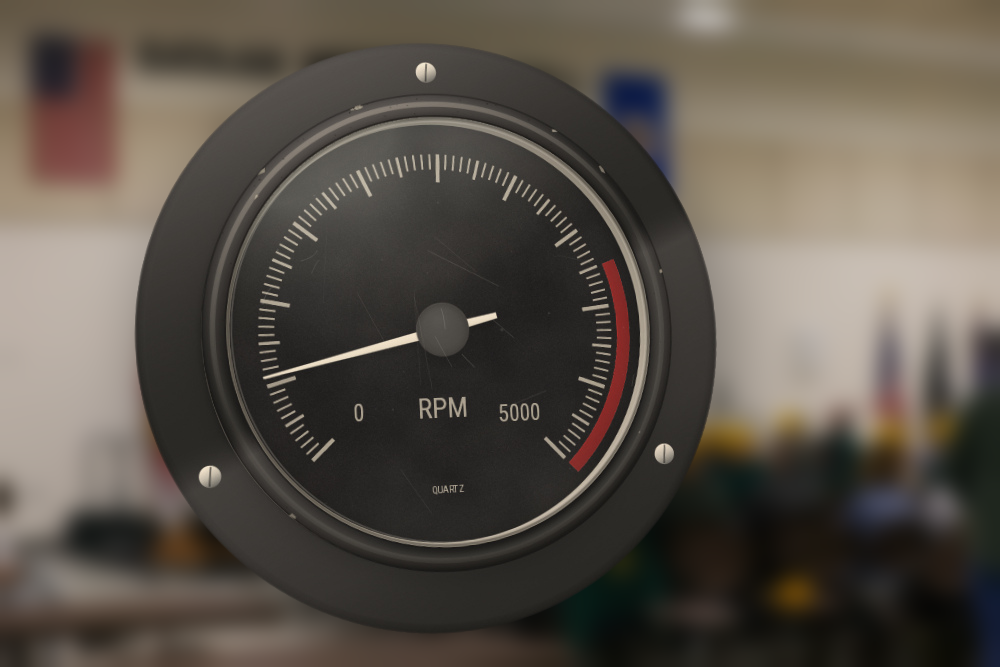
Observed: 550,rpm
